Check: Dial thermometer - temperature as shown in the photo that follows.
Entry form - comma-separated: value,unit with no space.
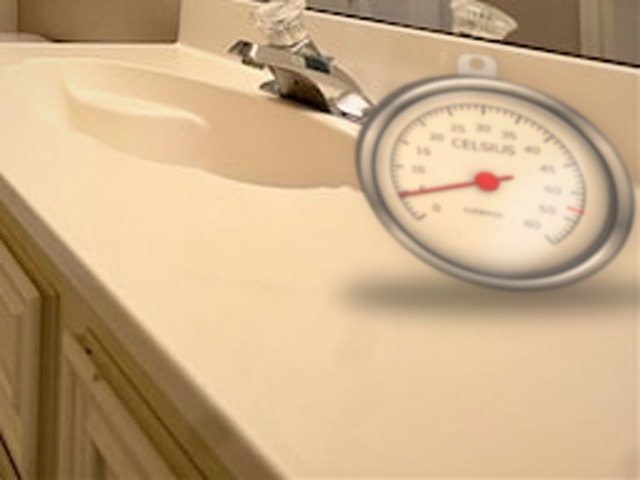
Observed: 5,°C
